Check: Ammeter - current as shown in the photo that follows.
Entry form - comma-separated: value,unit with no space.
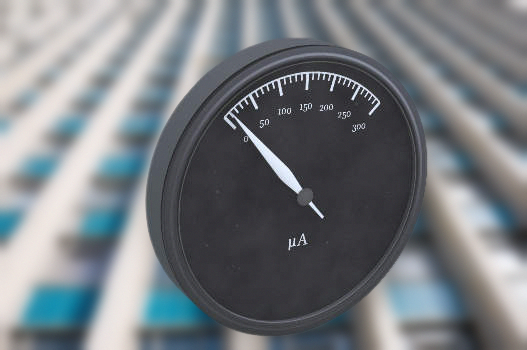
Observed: 10,µA
